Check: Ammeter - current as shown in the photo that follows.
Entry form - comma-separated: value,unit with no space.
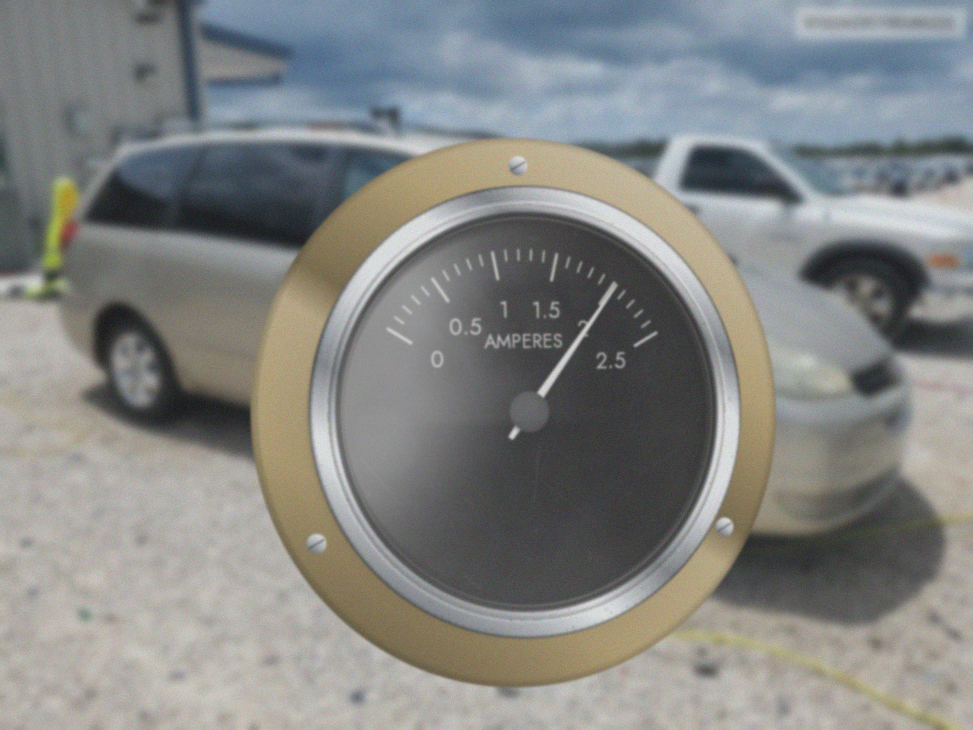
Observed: 2,A
